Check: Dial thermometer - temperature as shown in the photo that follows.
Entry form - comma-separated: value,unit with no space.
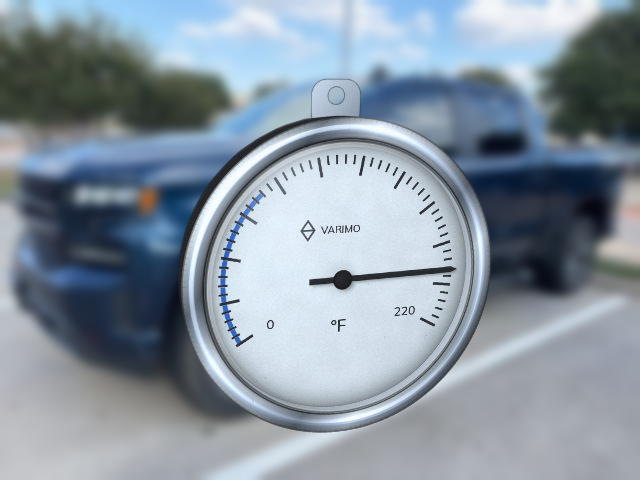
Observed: 192,°F
